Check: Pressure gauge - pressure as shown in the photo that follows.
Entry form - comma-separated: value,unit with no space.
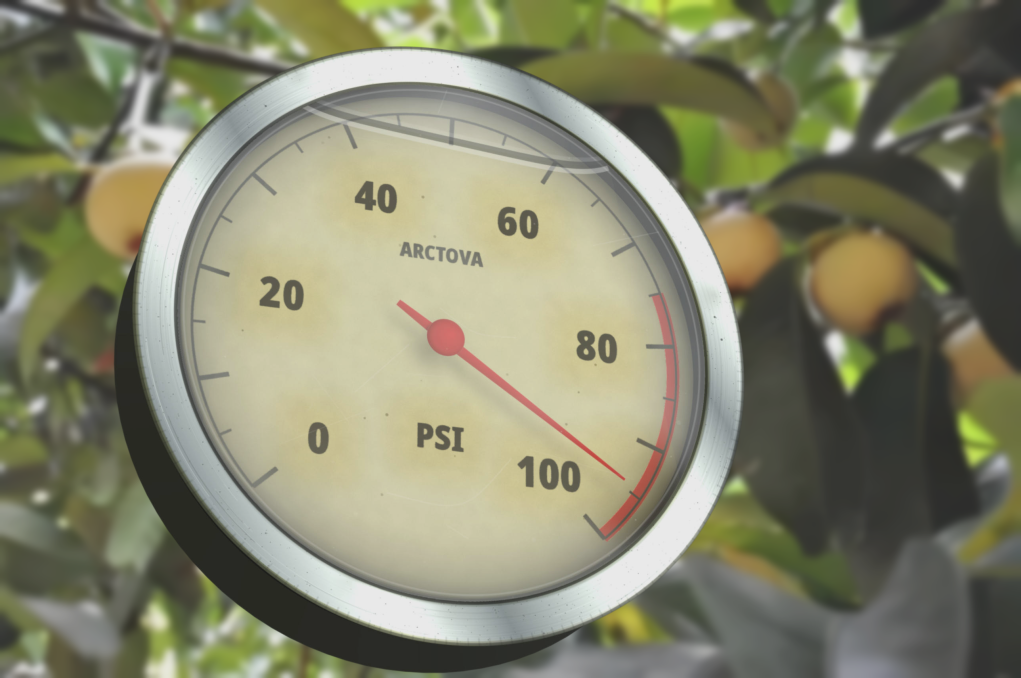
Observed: 95,psi
